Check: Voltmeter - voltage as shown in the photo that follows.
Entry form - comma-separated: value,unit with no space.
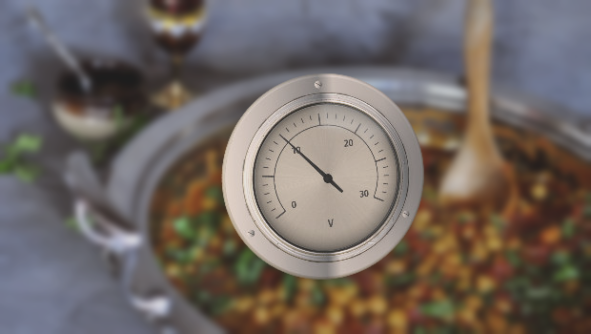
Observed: 10,V
